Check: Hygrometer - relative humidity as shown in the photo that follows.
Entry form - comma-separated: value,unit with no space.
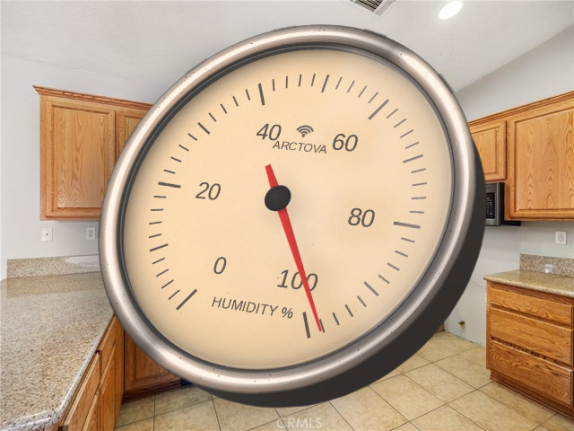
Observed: 98,%
